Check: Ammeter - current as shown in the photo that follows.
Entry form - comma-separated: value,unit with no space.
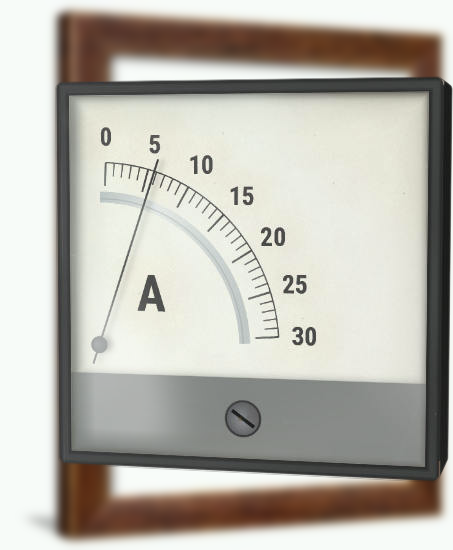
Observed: 6,A
